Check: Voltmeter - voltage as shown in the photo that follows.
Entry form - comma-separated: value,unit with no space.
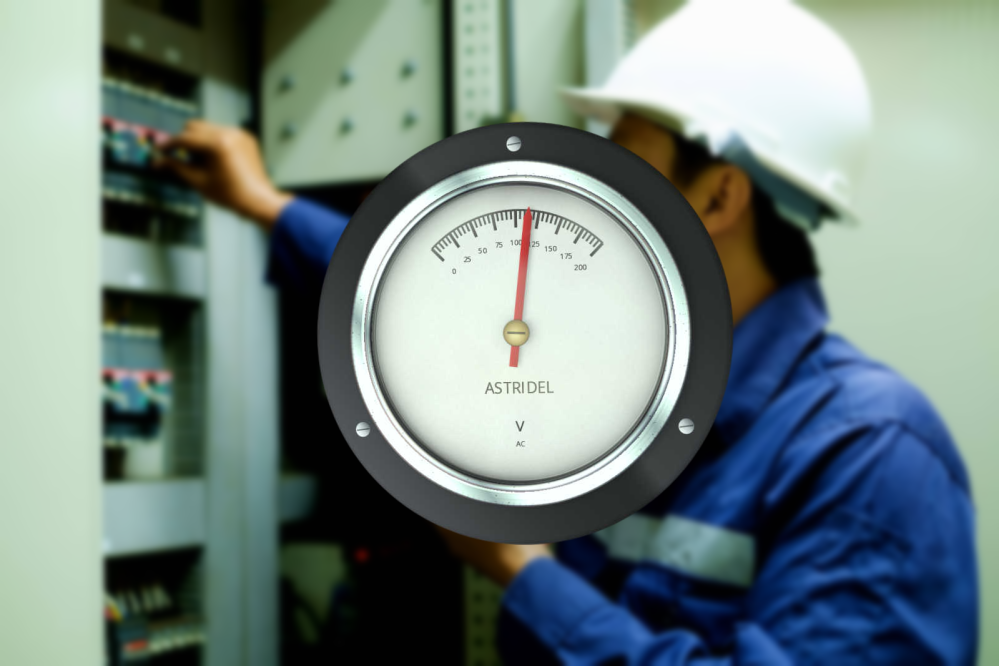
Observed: 115,V
